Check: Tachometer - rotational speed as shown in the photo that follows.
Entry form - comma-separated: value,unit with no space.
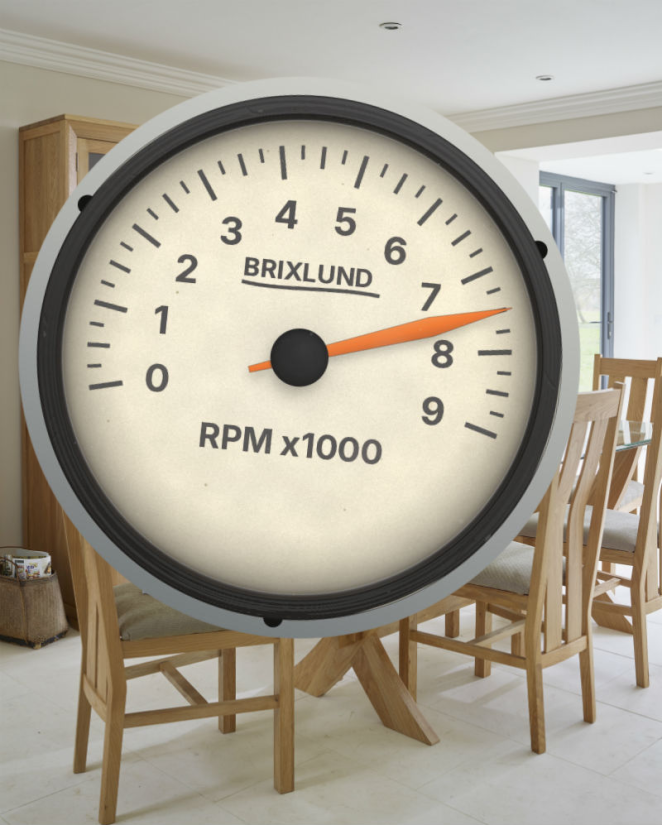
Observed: 7500,rpm
